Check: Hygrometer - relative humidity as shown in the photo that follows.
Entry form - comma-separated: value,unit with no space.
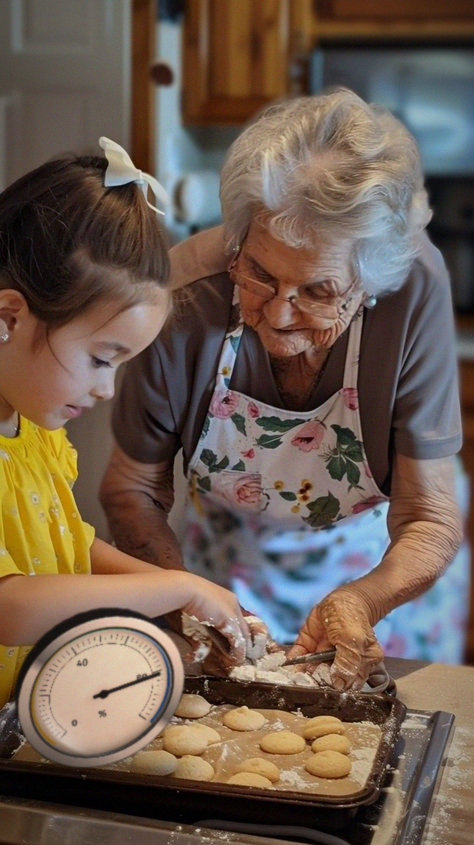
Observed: 80,%
